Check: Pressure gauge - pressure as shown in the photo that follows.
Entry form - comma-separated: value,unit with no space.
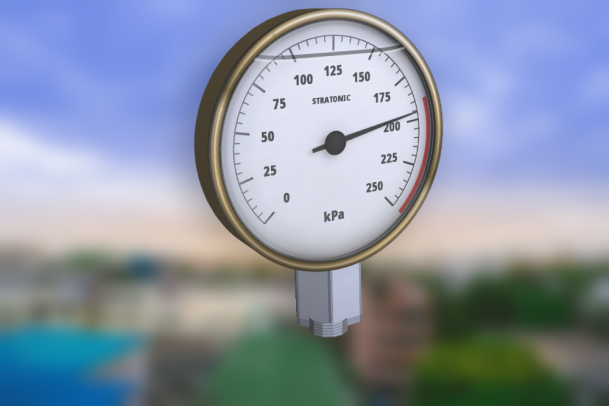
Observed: 195,kPa
